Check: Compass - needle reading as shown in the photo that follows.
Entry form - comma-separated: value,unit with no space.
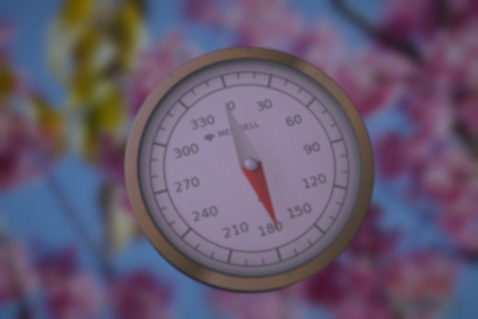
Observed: 175,°
